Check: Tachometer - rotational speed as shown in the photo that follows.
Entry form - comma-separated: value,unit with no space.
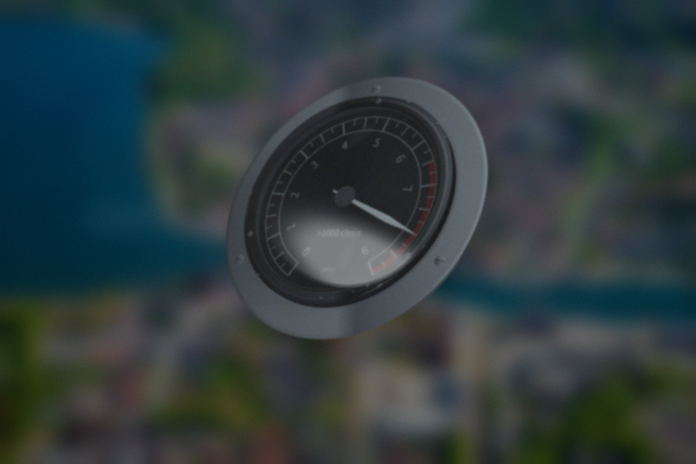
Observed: 8000,rpm
